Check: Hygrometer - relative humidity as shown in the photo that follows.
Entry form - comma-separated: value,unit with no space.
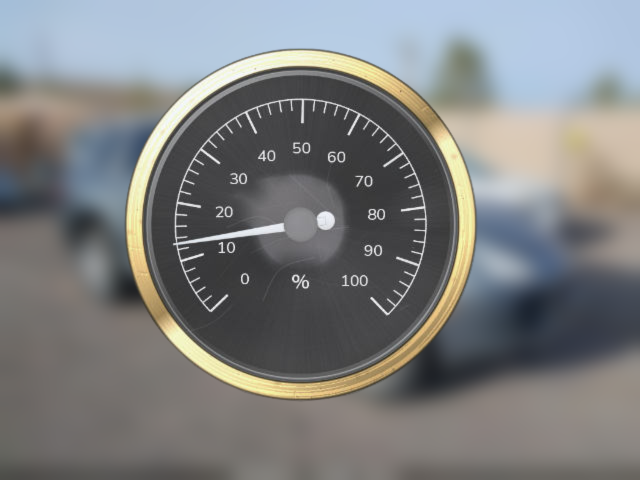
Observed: 13,%
